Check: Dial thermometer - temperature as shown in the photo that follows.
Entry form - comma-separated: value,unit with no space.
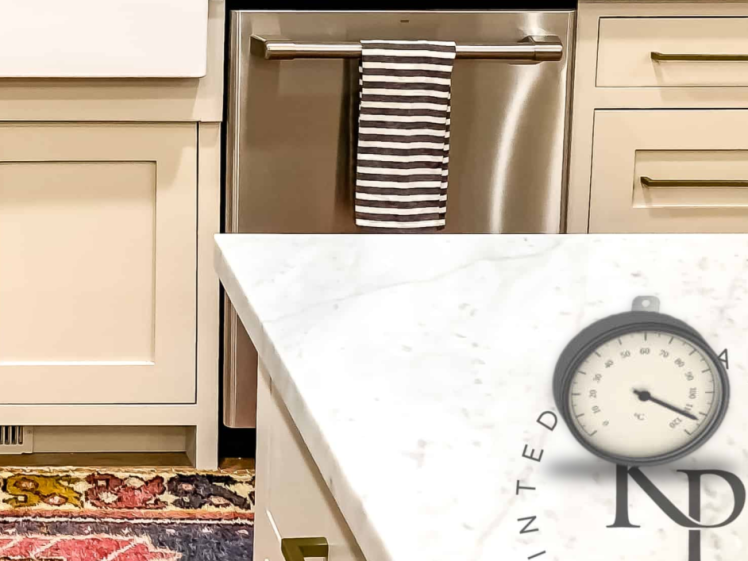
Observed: 112.5,°C
